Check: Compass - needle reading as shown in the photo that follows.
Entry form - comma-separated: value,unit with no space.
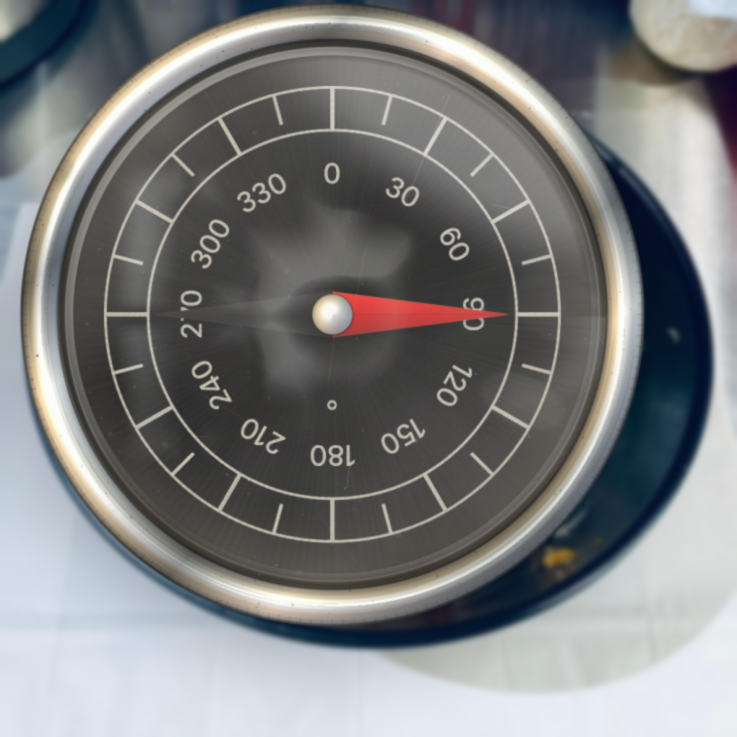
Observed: 90,°
